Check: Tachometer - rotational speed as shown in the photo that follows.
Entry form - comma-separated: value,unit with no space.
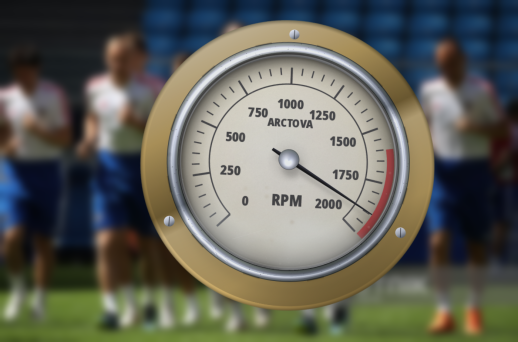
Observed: 1900,rpm
